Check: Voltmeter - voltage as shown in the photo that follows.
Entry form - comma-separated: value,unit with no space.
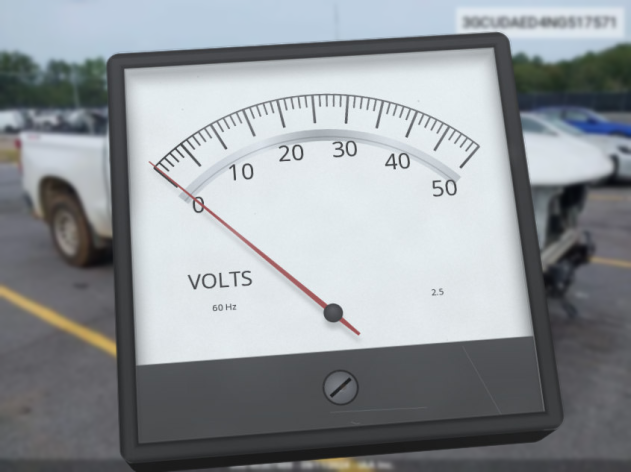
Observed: 0,V
